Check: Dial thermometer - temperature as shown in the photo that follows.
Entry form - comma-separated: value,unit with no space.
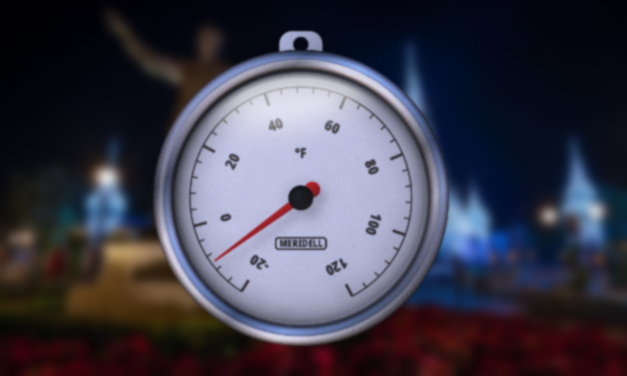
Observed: -10,°F
